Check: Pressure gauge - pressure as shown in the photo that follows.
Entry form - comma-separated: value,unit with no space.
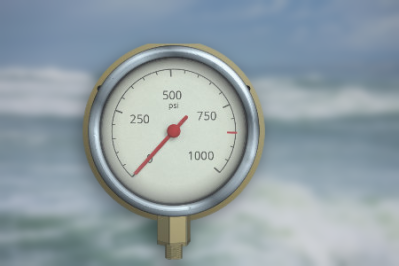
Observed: 0,psi
